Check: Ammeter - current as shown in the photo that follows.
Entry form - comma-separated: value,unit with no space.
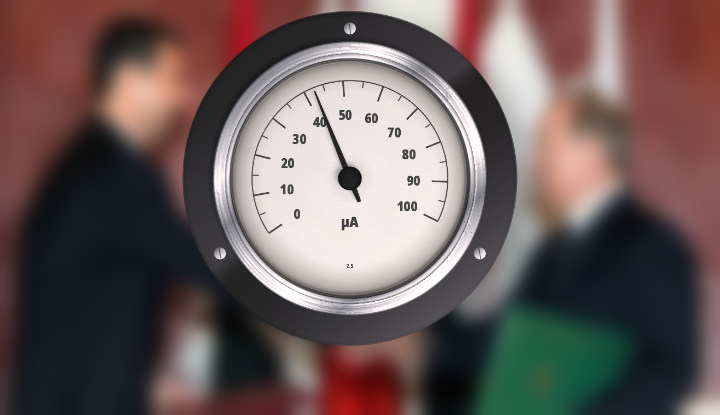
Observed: 42.5,µA
